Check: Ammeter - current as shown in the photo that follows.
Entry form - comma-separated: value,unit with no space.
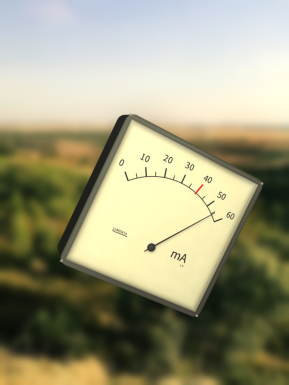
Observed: 55,mA
